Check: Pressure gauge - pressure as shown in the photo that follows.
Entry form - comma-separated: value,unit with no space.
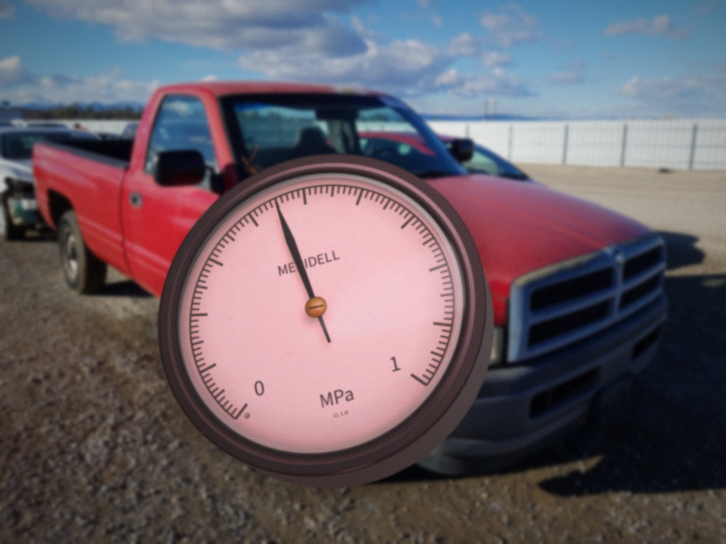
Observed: 0.45,MPa
